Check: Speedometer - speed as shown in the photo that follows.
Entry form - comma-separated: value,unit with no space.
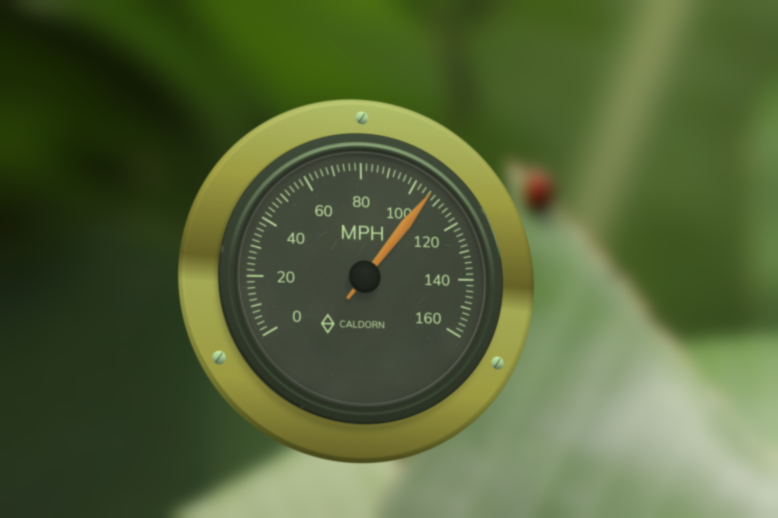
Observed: 106,mph
